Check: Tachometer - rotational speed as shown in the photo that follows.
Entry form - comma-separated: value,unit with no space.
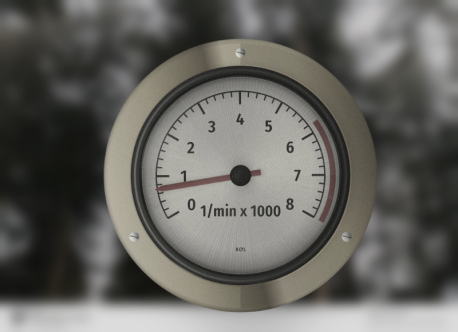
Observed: 700,rpm
